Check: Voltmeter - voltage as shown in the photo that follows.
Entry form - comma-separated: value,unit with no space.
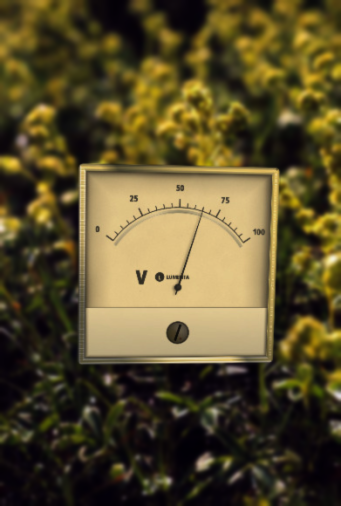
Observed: 65,V
